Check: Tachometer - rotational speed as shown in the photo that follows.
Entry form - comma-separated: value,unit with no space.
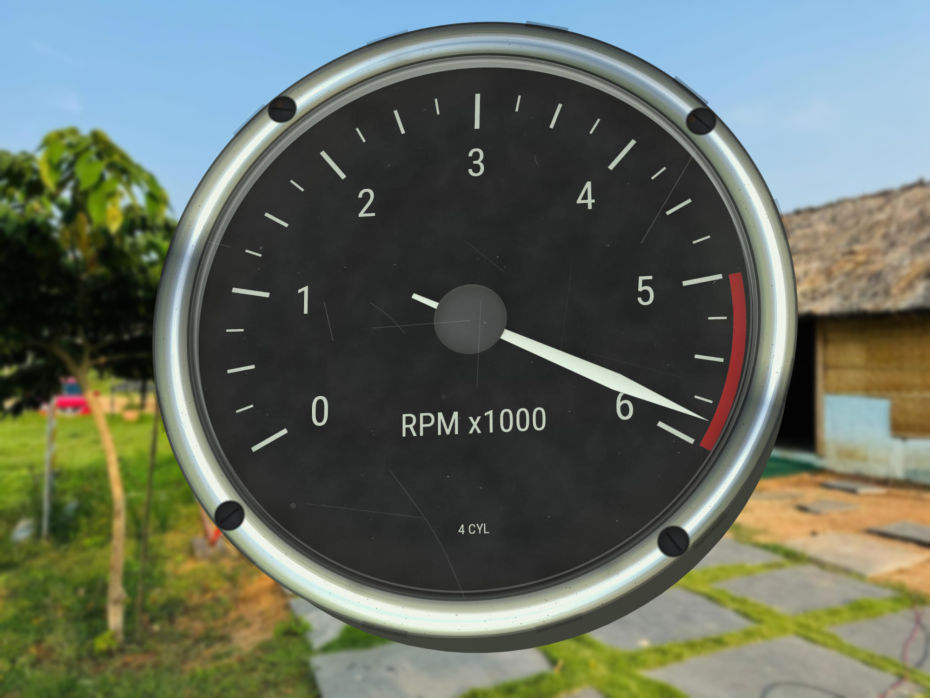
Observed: 5875,rpm
